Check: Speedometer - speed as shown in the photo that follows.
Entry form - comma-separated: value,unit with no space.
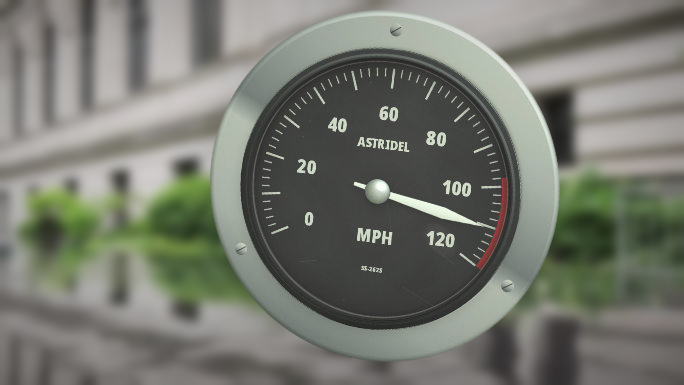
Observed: 110,mph
